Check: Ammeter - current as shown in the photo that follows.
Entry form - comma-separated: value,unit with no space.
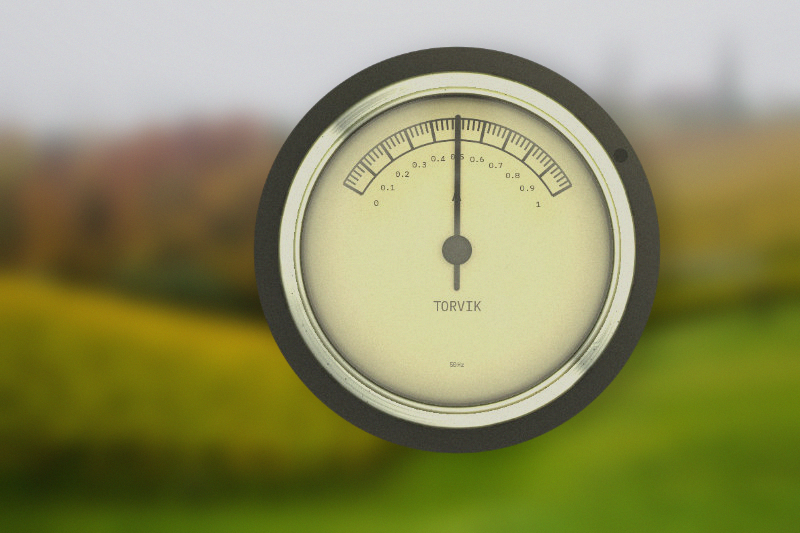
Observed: 0.5,A
